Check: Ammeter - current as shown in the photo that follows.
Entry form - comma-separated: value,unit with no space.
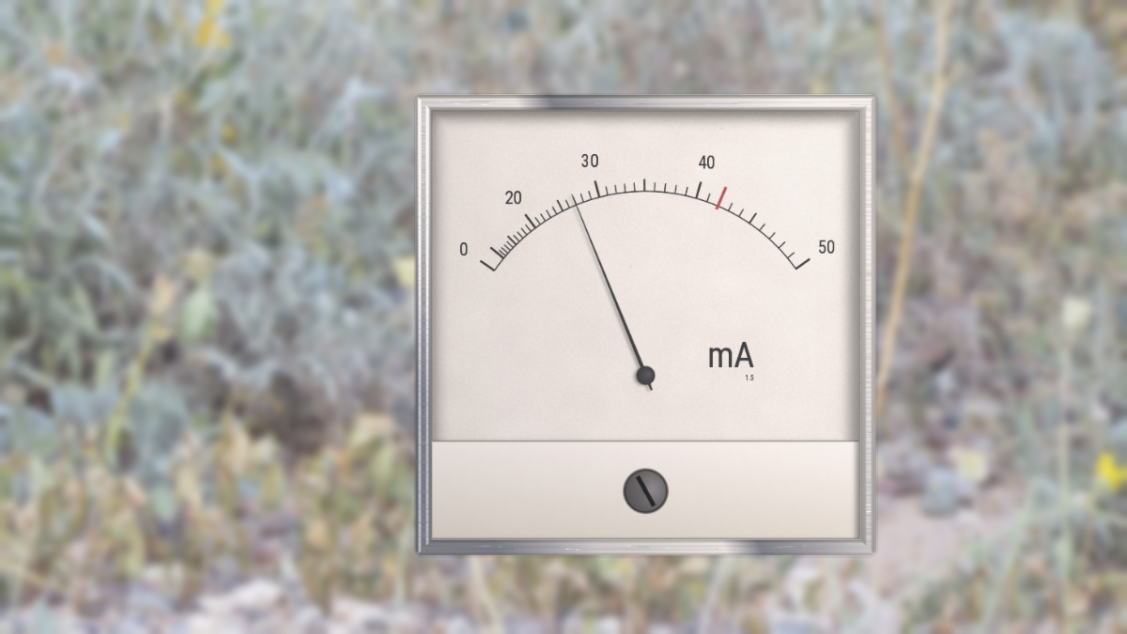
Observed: 27,mA
